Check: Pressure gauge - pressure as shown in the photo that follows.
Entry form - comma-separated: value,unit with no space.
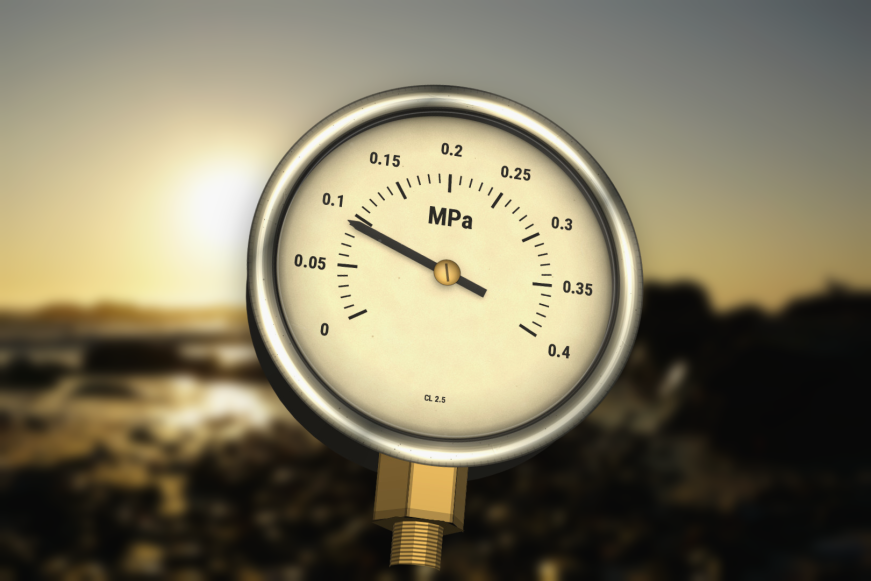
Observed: 0.09,MPa
